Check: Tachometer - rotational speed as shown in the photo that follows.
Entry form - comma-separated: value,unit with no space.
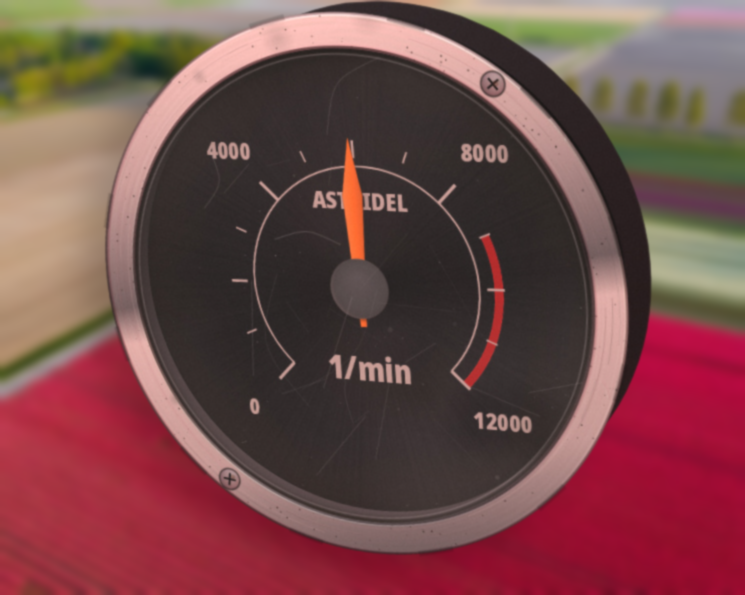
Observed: 6000,rpm
